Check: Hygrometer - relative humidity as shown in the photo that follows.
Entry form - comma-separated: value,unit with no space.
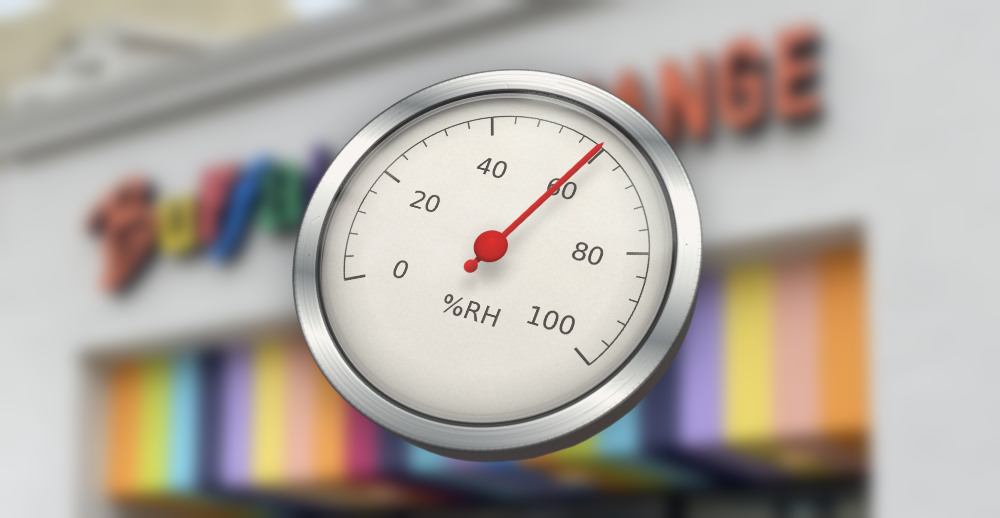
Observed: 60,%
